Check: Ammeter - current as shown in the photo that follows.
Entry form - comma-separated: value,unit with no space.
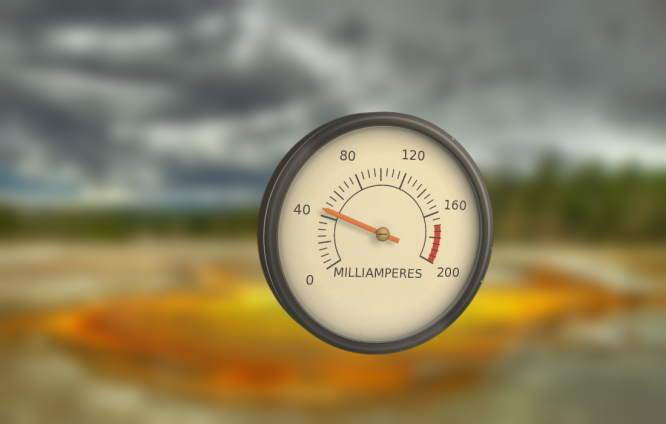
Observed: 45,mA
